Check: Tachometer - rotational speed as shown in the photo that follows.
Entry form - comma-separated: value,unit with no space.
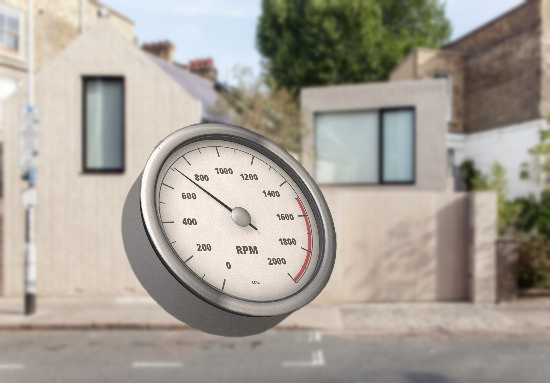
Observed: 700,rpm
